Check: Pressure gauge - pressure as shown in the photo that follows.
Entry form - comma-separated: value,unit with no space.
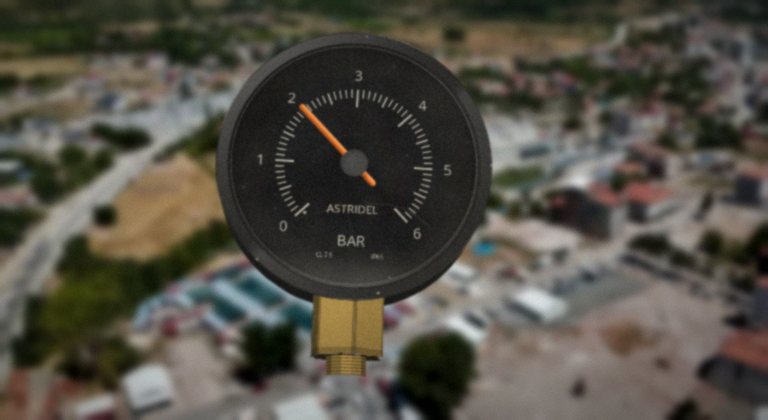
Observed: 2,bar
